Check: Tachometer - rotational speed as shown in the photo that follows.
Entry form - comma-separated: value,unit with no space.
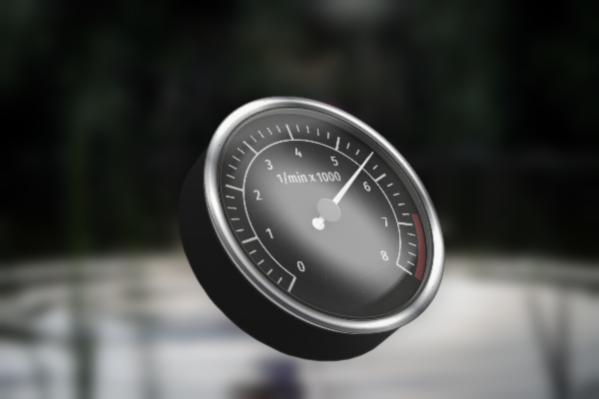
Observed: 5600,rpm
